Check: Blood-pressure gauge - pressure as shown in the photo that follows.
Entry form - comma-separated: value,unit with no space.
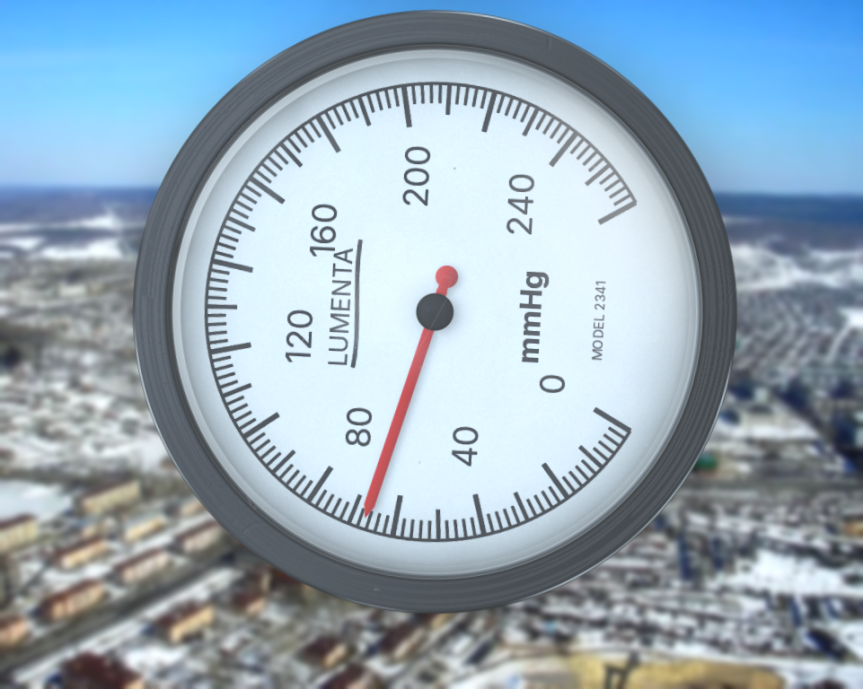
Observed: 67,mmHg
